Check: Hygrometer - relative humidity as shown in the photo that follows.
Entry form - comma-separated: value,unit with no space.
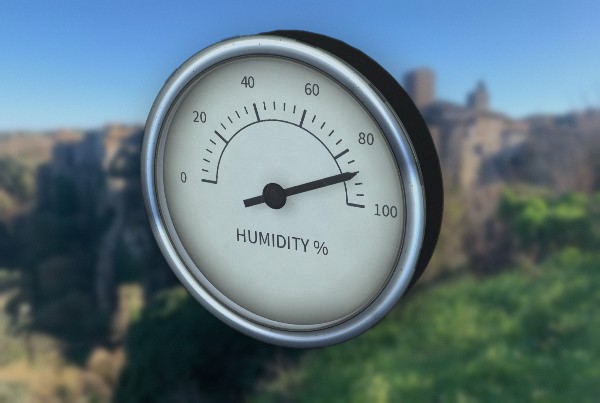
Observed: 88,%
